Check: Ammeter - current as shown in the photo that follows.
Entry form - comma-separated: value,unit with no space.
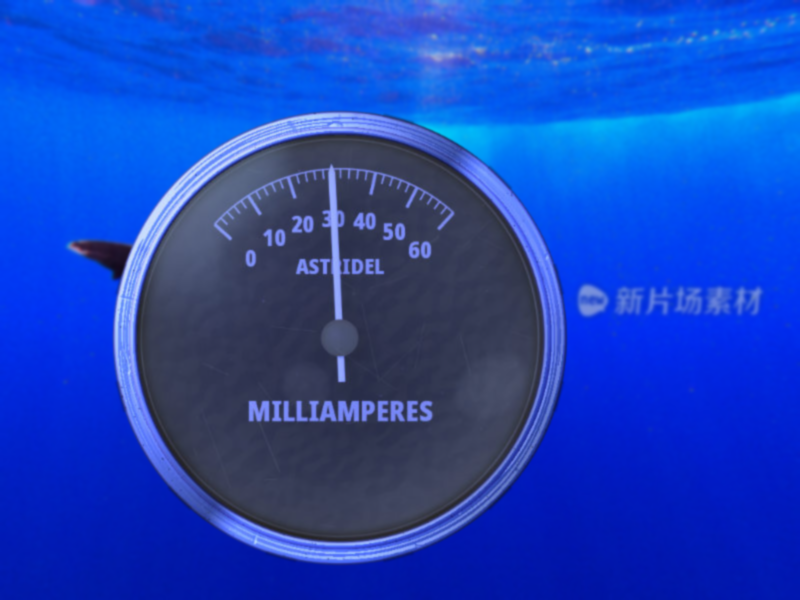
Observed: 30,mA
